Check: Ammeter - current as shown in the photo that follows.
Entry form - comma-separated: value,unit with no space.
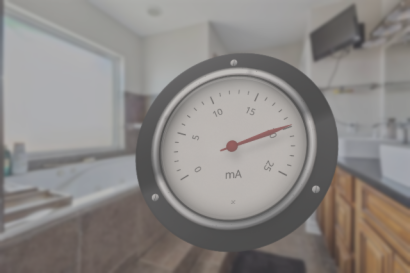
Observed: 20,mA
